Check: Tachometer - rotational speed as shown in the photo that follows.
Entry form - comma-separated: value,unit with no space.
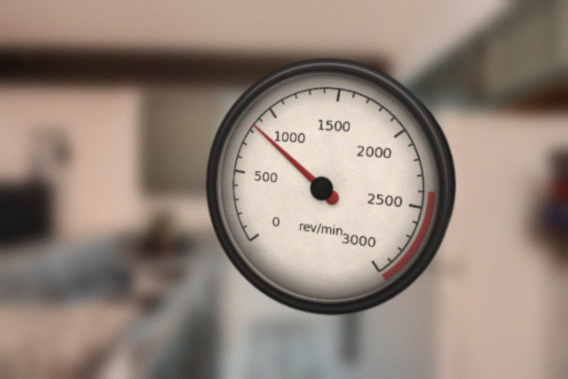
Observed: 850,rpm
